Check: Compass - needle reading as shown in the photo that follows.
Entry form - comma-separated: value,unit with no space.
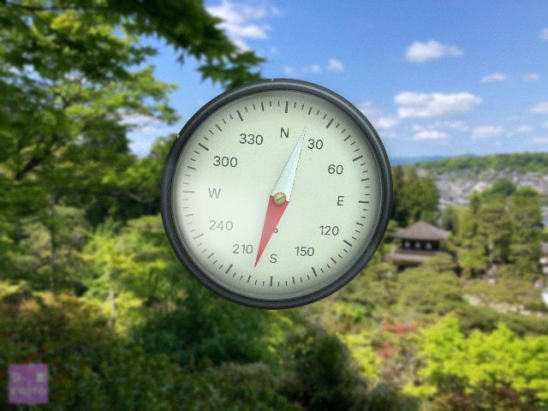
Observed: 195,°
